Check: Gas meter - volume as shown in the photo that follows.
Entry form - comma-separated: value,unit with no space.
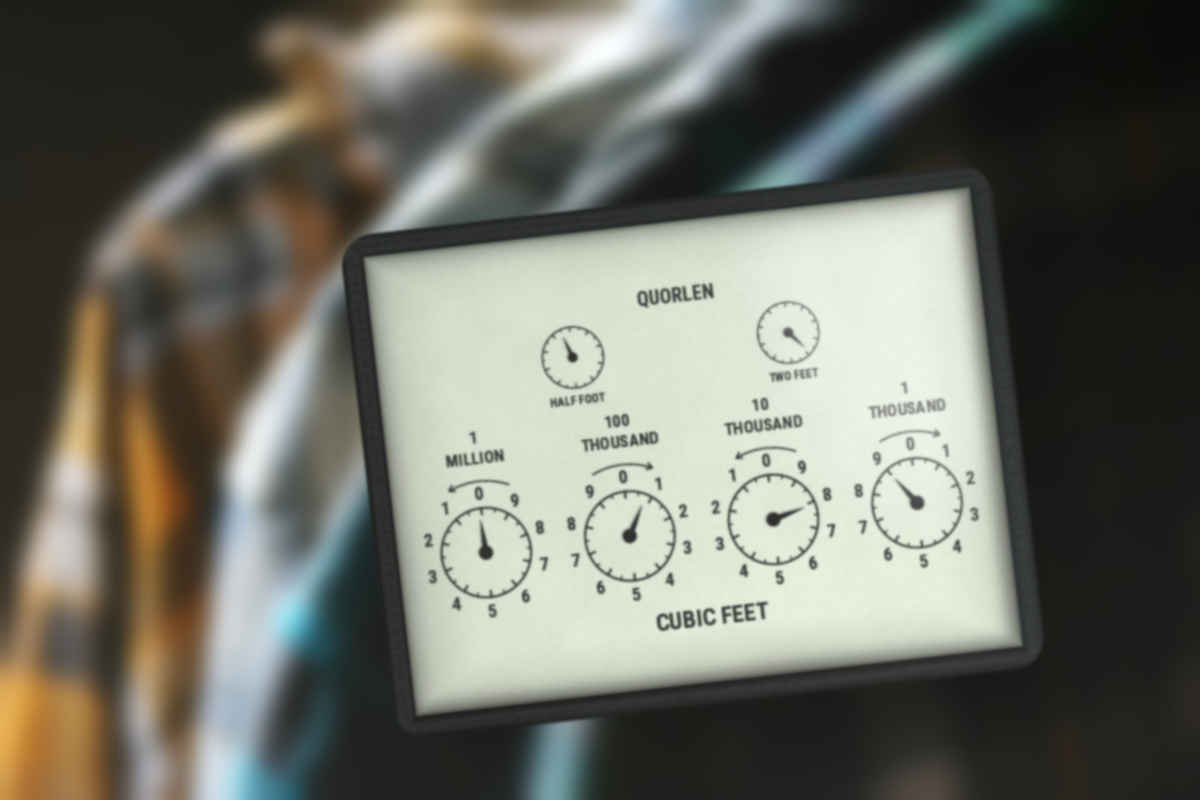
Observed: 7900,ft³
